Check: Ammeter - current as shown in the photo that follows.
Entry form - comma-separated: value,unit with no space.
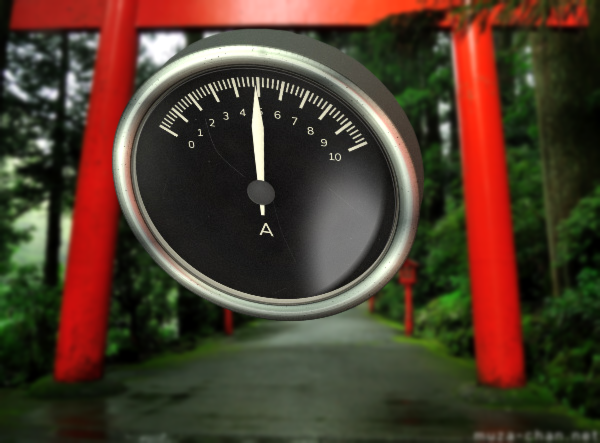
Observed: 5,A
